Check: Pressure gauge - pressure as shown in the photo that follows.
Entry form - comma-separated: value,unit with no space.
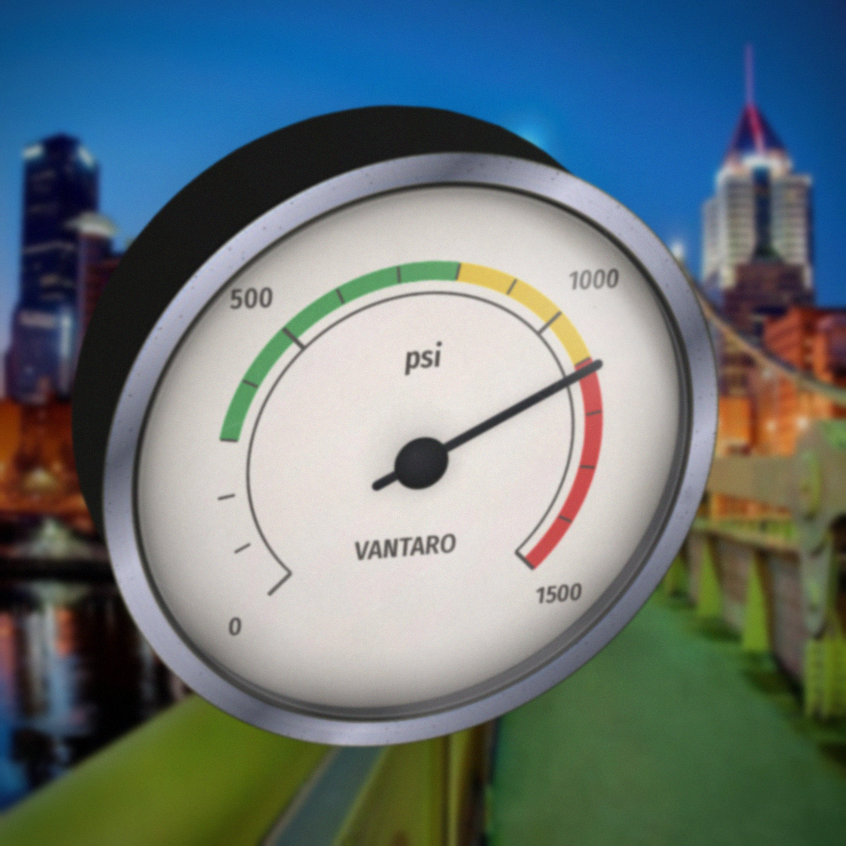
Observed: 1100,psi
